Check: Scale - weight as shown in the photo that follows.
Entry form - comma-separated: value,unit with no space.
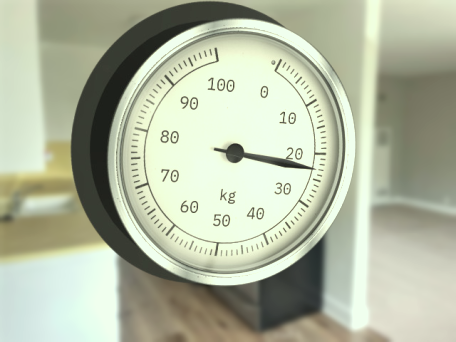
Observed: 23,kg
